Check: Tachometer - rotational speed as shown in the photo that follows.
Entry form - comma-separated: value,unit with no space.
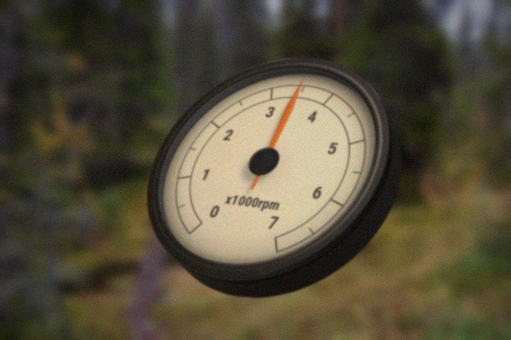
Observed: 3500,rpm
